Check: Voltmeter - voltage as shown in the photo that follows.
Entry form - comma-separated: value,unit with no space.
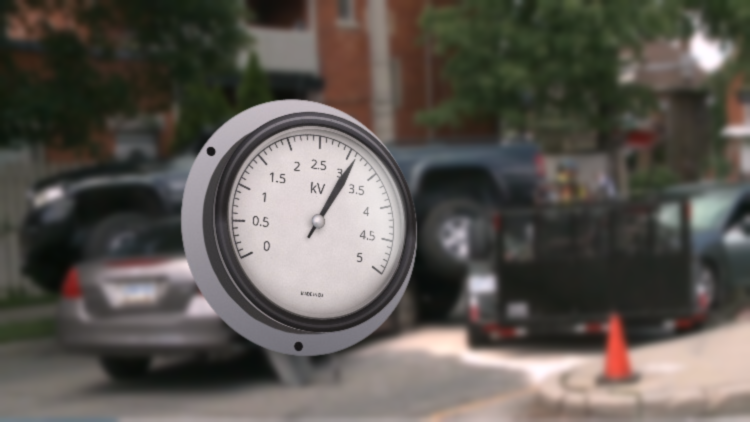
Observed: 3.1,kV
